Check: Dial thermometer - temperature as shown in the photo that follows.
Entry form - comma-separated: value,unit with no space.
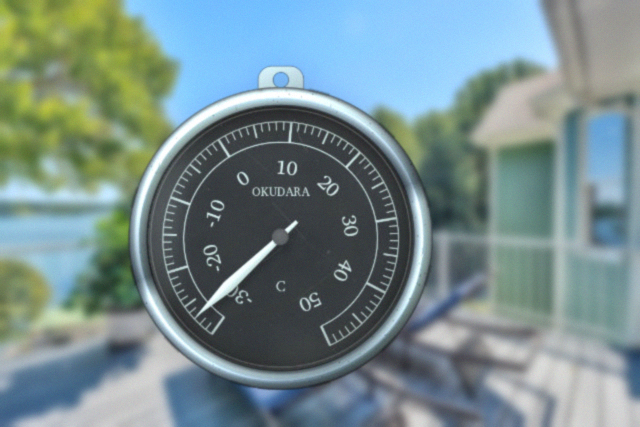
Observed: -27,°C
